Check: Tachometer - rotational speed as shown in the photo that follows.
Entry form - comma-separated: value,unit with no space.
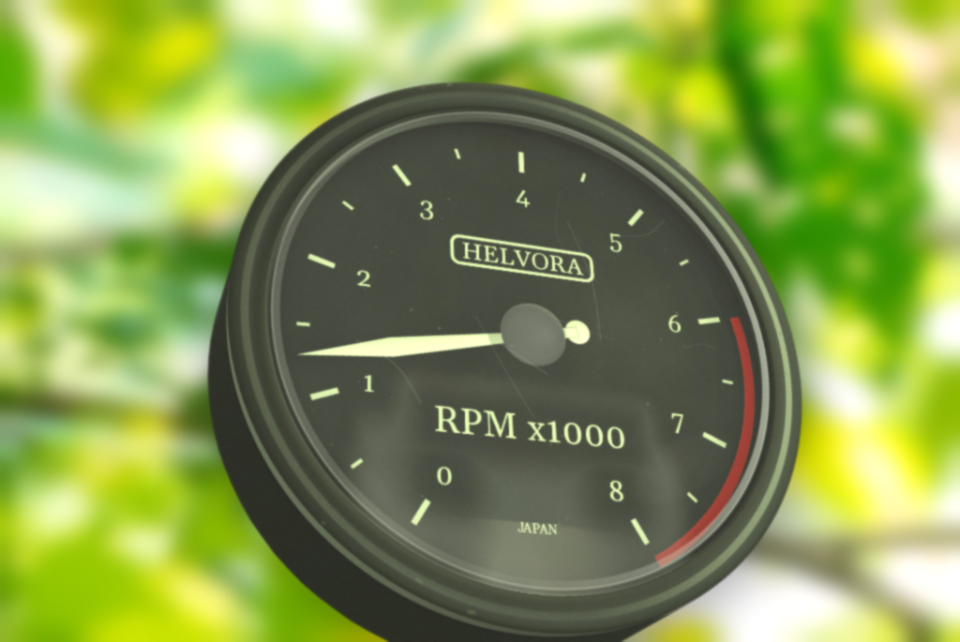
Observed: 1250,rpm
